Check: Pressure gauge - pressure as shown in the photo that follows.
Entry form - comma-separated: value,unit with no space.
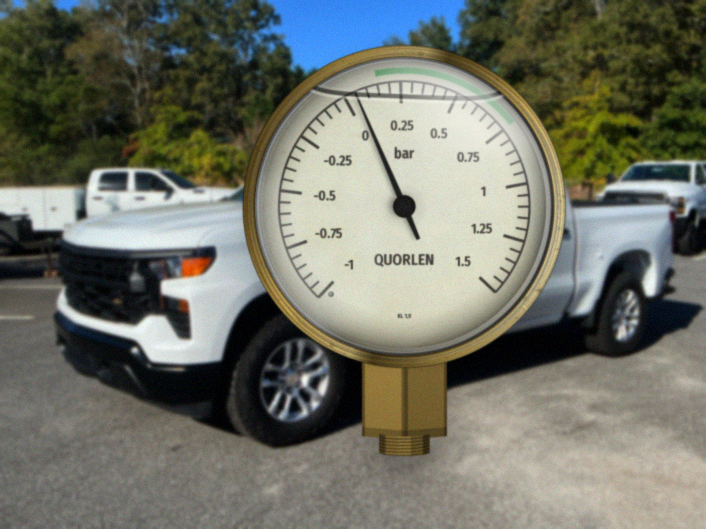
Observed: 0.05,bar
